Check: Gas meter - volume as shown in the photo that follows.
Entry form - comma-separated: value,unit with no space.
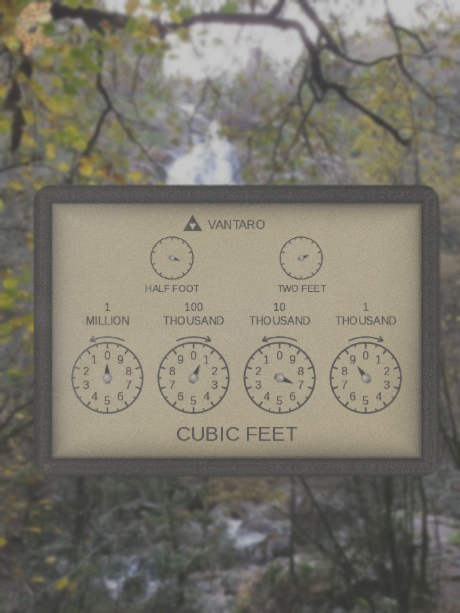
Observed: 6900,ft³
